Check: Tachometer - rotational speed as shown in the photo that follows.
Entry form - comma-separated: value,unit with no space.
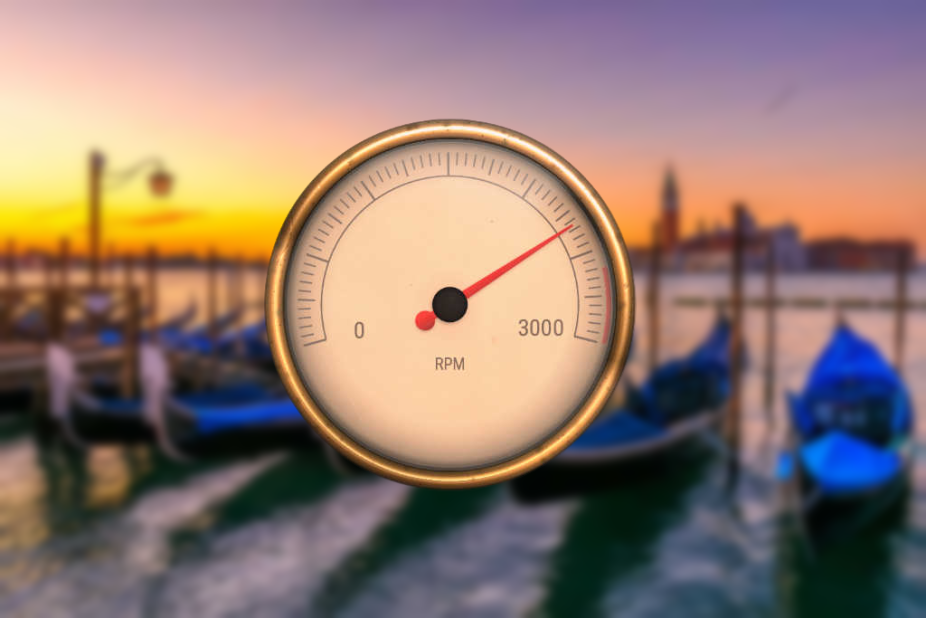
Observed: 2325,rpm
